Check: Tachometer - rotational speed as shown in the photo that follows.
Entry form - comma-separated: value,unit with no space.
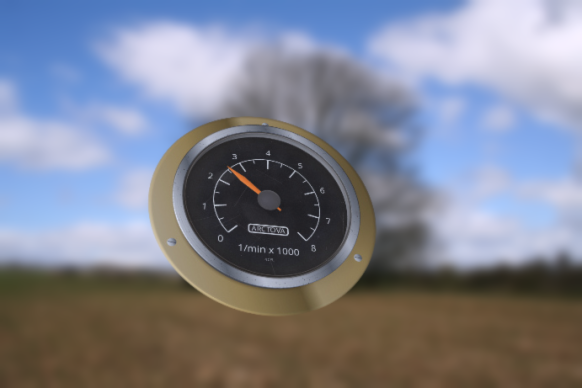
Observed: 2500,rpm
